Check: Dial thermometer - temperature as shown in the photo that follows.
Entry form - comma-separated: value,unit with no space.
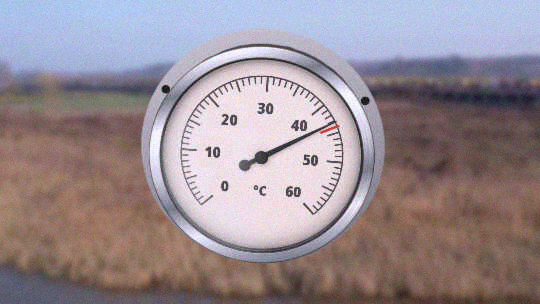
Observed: 43,°C
